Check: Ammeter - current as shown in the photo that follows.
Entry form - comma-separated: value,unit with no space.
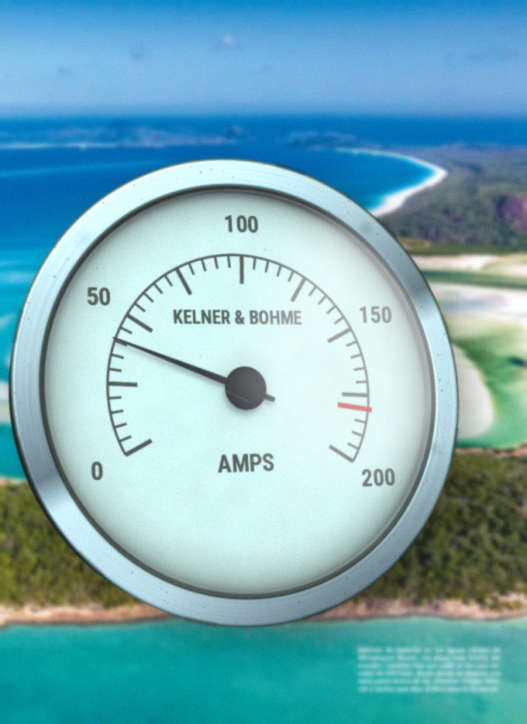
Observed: 40,A
